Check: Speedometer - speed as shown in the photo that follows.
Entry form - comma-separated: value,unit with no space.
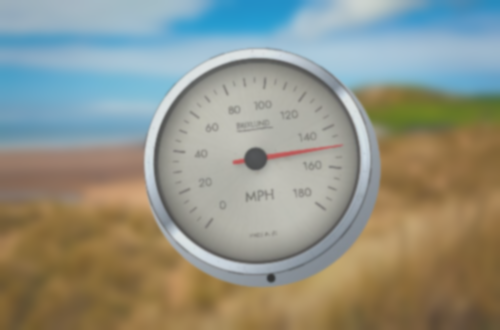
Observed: 150,mph
